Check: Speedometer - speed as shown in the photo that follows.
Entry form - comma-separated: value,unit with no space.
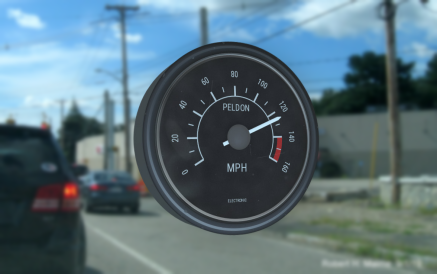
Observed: 125,mph
